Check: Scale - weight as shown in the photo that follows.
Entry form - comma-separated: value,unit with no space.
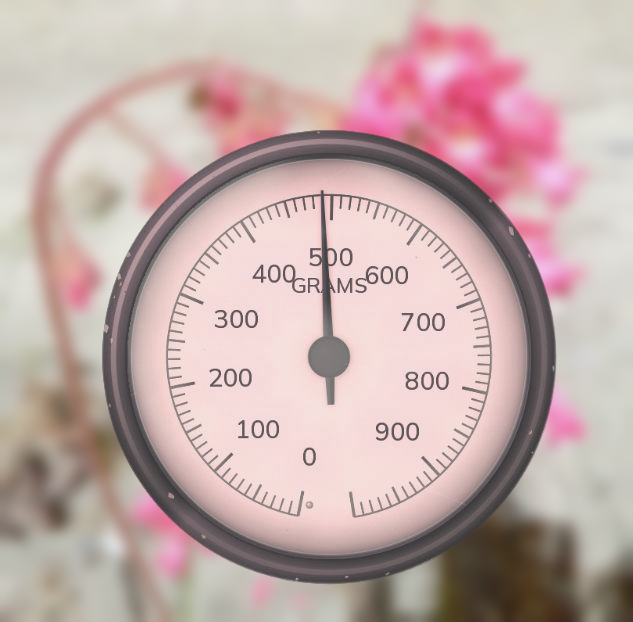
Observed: 490,g
